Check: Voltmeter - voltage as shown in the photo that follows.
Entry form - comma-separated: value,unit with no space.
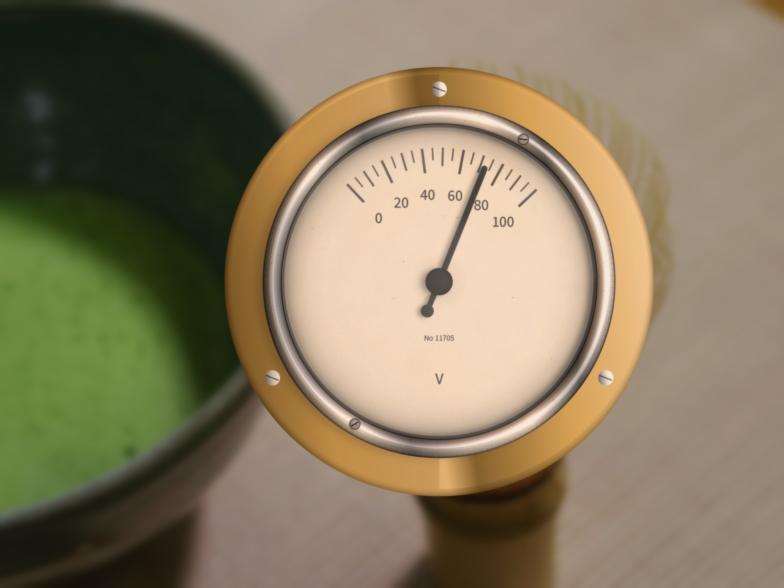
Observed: 72.5,V
